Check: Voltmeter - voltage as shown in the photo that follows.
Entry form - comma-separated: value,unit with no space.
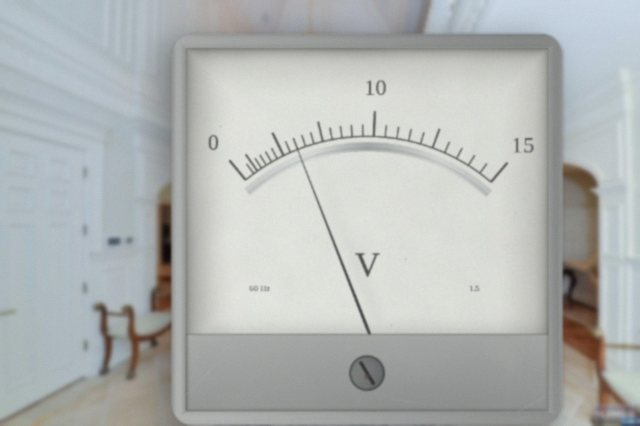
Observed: 6,V
